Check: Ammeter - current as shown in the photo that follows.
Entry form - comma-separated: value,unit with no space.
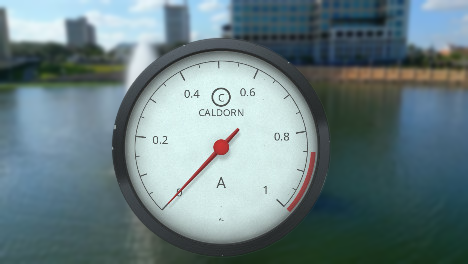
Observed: 0,A
